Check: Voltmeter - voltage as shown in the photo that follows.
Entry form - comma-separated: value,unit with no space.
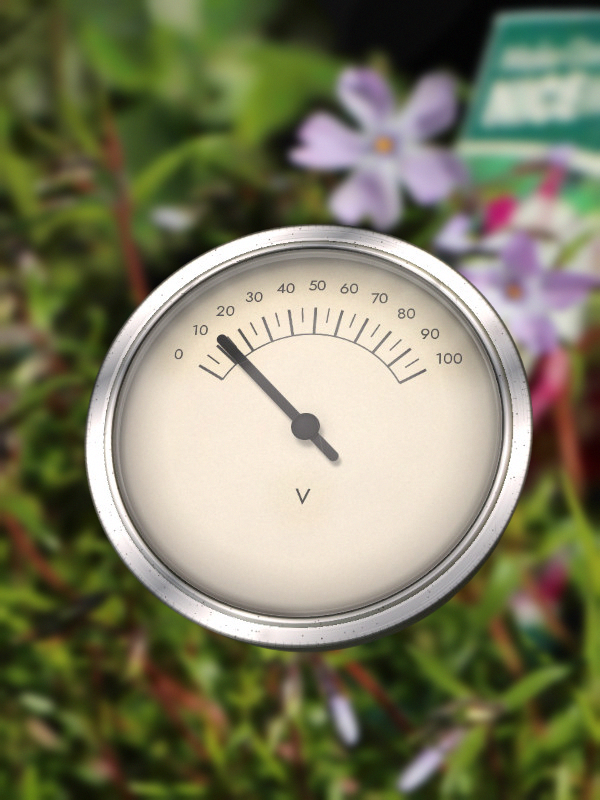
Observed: 12.5,V
